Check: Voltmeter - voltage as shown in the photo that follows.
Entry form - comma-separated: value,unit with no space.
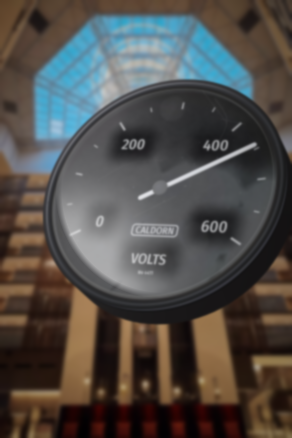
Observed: 450,V
